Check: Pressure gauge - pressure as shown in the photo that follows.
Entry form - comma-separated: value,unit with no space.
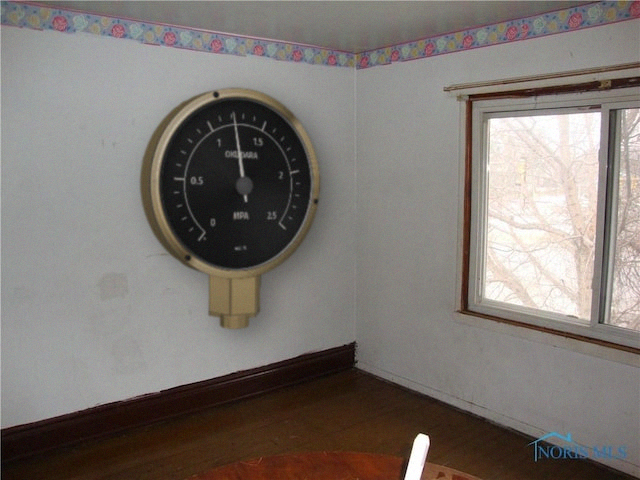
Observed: 1.2,MPa
